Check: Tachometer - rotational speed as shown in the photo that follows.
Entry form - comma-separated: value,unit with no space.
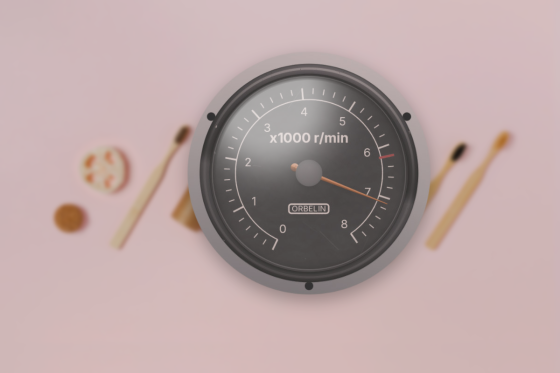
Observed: 7100,rpm
